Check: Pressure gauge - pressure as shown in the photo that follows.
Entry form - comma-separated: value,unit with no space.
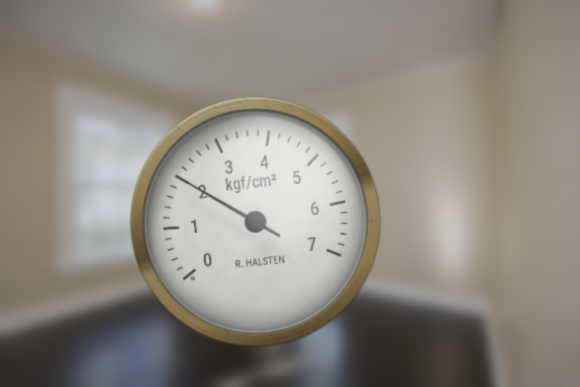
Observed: 2,kg/cm²
